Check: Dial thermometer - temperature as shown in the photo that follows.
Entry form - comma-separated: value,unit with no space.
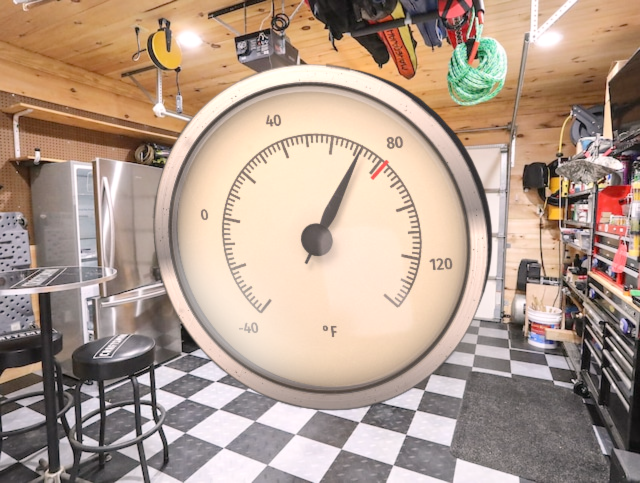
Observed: 72,°F
